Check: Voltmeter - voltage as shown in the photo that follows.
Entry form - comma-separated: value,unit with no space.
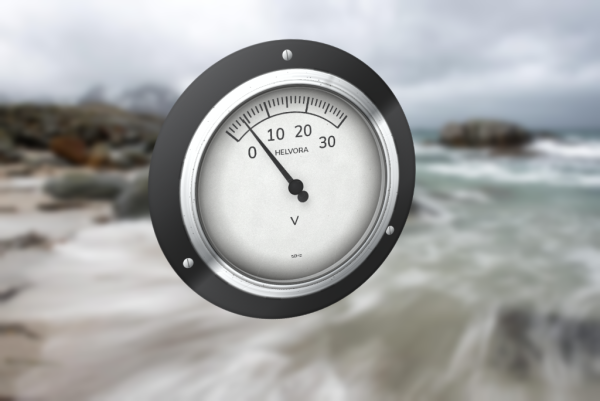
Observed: 4,V
